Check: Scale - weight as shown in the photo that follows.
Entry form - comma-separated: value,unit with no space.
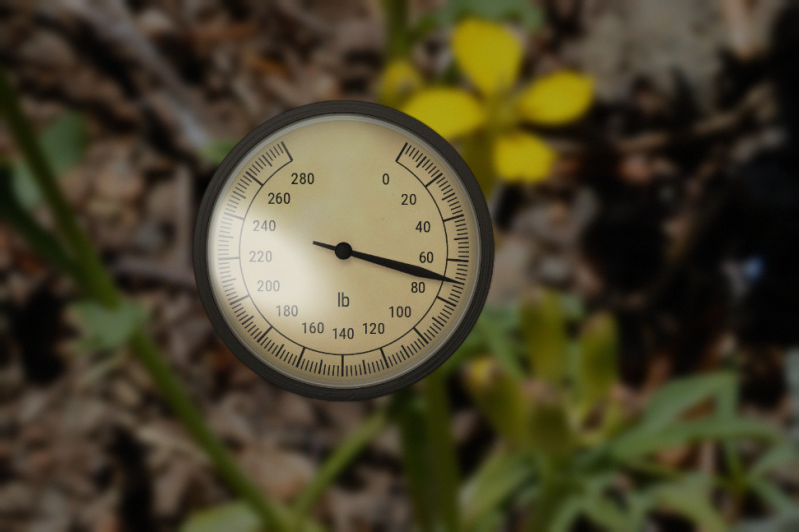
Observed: 70,lb
